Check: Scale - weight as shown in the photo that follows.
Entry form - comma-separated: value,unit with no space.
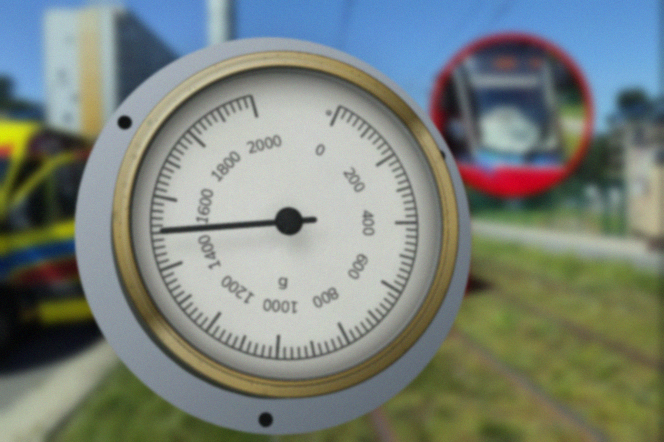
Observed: 1500,g
